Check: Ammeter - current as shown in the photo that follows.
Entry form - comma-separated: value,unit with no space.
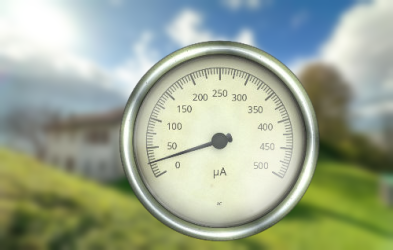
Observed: 25,µA
